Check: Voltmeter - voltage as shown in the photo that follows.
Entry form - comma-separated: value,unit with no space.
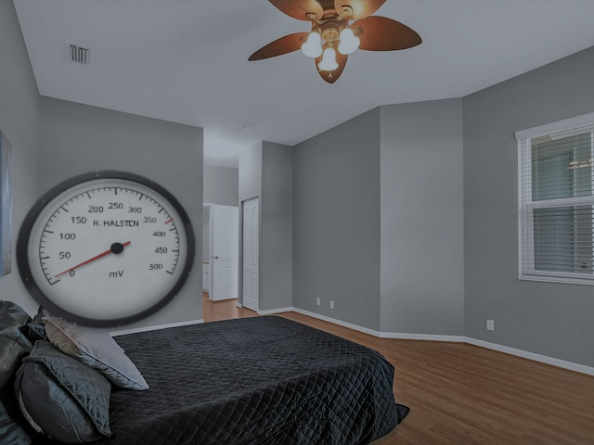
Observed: 10,mV
